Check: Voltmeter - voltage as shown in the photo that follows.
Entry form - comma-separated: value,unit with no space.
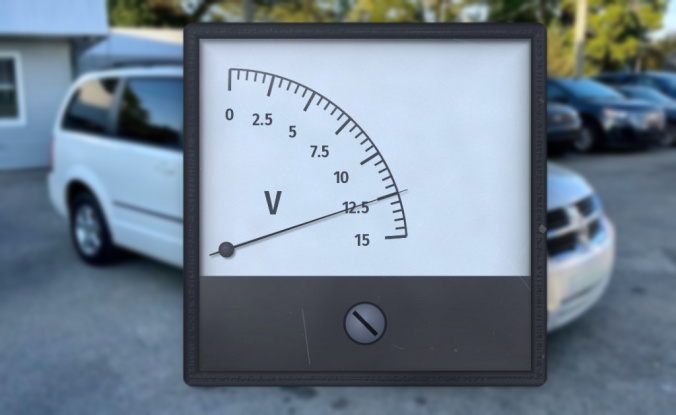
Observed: 12.5,V
